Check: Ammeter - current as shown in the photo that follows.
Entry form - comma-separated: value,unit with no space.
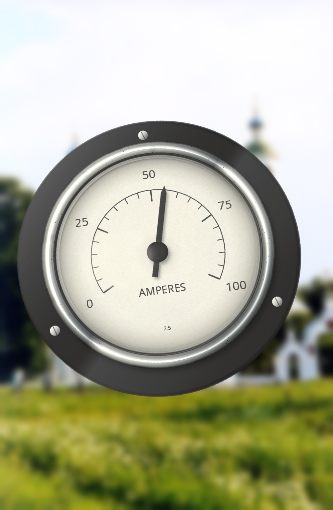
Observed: 55,A
